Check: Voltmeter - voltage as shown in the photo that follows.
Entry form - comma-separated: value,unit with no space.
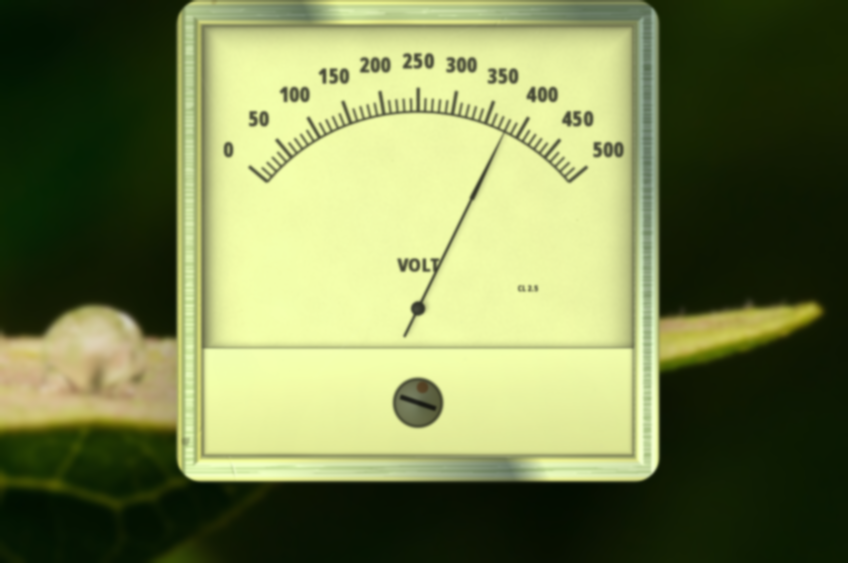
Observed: 380,V
